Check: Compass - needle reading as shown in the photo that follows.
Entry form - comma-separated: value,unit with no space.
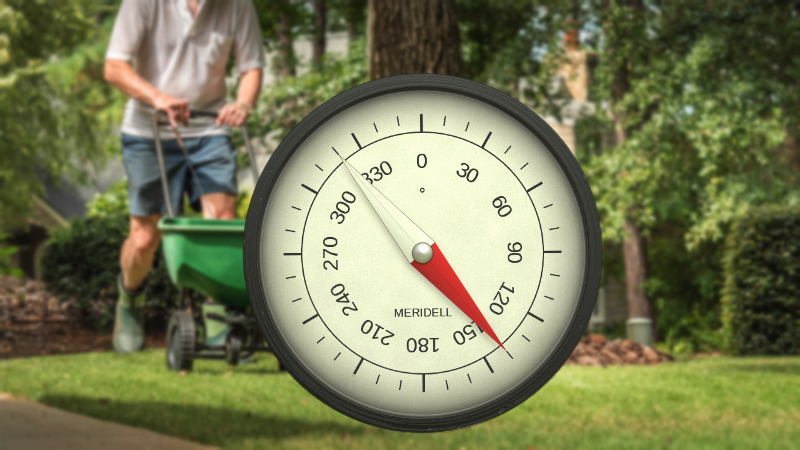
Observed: 140,°
